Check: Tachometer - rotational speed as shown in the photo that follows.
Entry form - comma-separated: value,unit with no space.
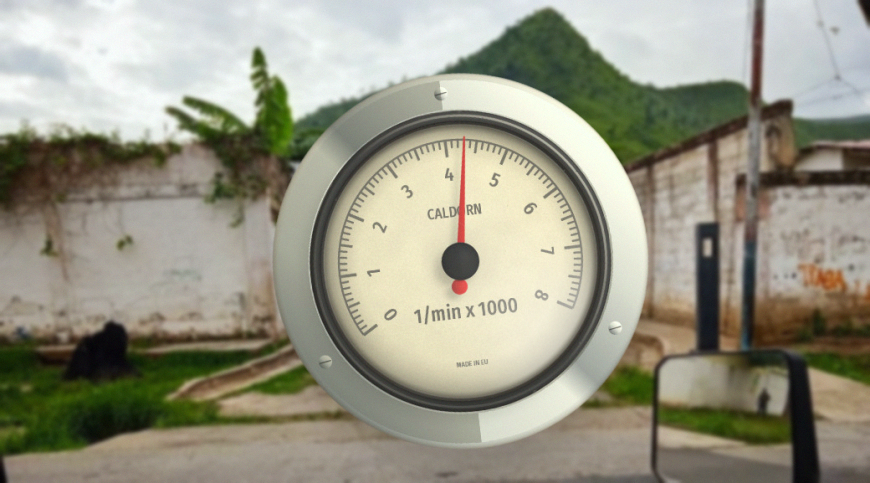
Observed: 4300,rpm
